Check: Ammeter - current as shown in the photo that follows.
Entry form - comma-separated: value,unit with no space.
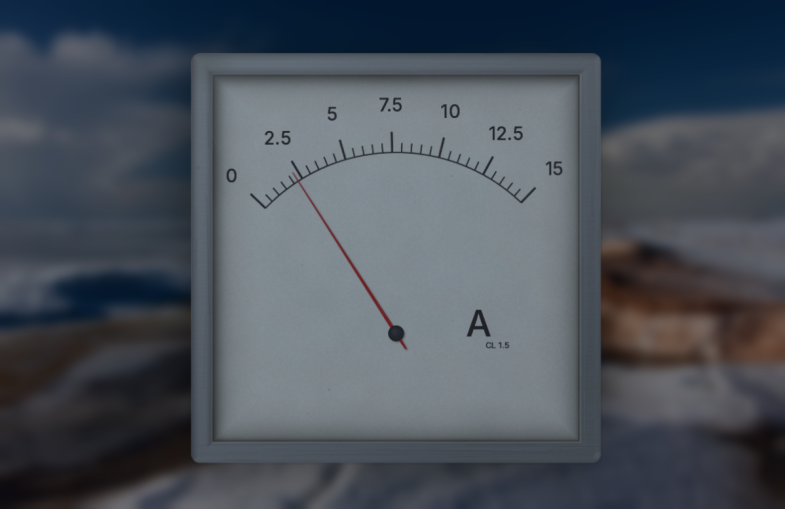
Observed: 2.25,A
